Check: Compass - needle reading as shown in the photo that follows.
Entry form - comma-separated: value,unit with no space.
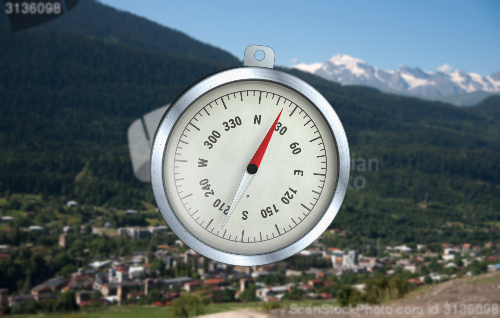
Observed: 20,°
